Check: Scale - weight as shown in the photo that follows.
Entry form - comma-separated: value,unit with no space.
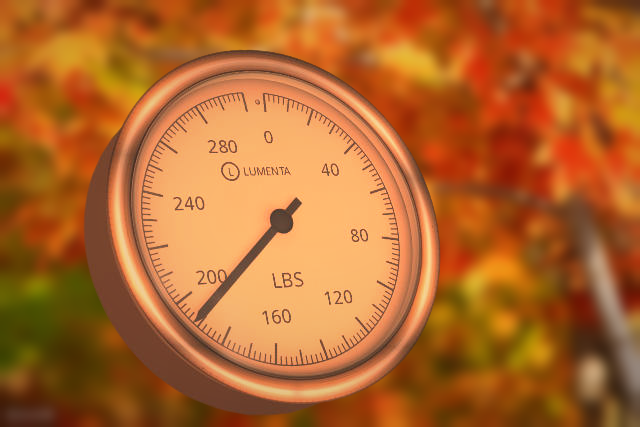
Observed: 192,lb
